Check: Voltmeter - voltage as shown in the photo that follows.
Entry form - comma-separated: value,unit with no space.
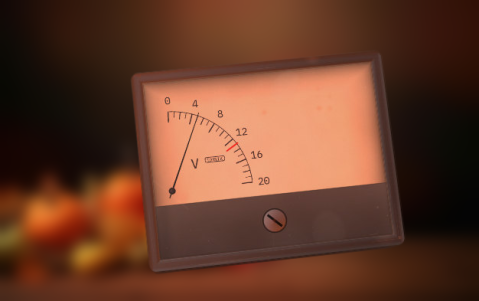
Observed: 5,V
